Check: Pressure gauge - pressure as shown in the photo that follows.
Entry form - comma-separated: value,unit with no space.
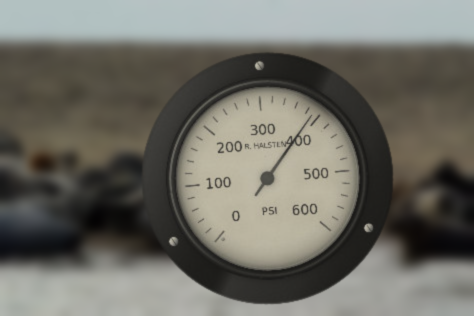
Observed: 390,psi
